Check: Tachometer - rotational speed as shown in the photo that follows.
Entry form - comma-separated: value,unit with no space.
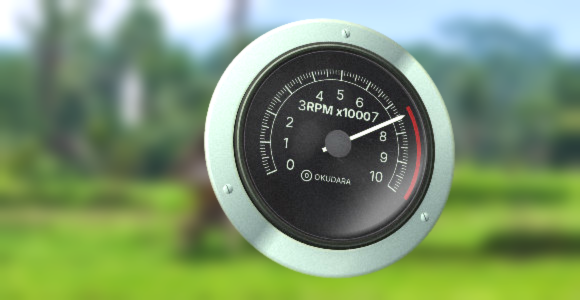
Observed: 7500,rpm
